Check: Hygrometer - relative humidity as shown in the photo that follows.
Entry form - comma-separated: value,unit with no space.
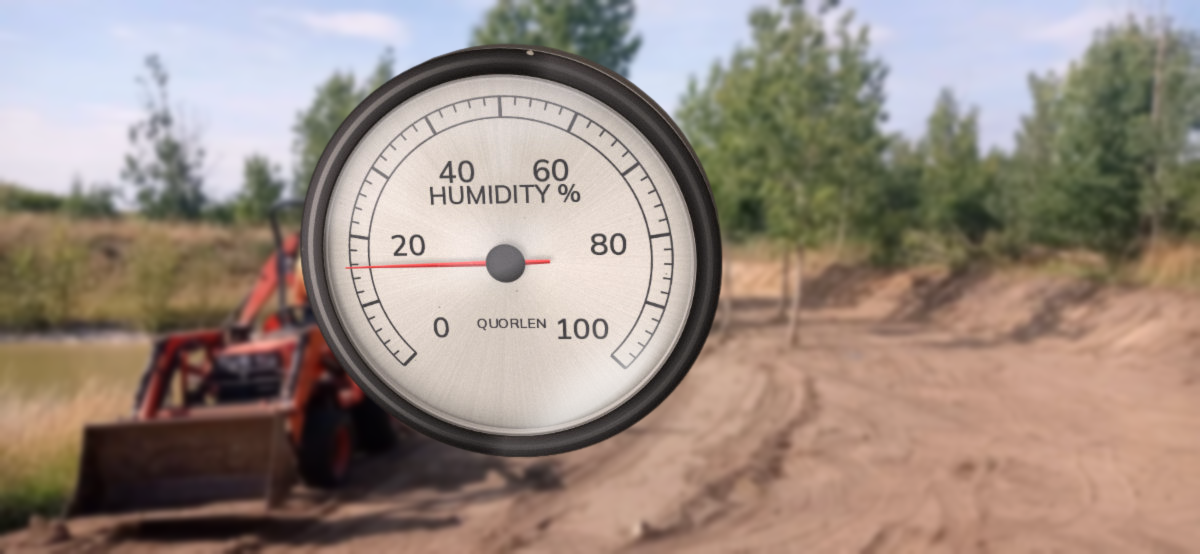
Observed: 16,%
